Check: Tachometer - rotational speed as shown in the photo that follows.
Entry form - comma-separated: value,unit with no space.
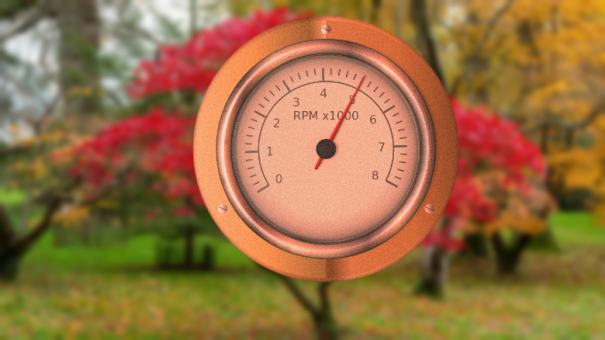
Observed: 5000,rpm
